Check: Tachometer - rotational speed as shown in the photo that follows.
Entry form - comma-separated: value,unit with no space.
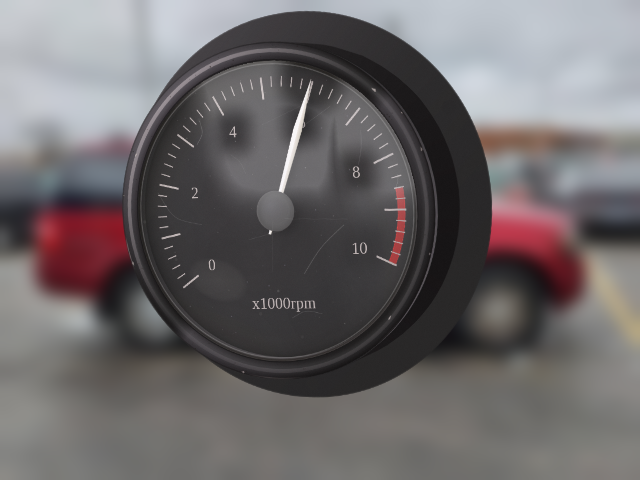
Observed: 6000,rpm
